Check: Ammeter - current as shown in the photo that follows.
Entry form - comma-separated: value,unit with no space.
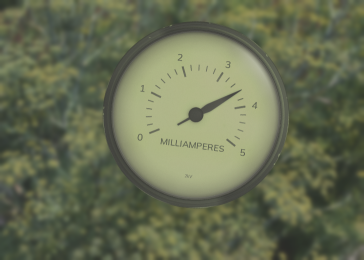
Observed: 3.6,mA
